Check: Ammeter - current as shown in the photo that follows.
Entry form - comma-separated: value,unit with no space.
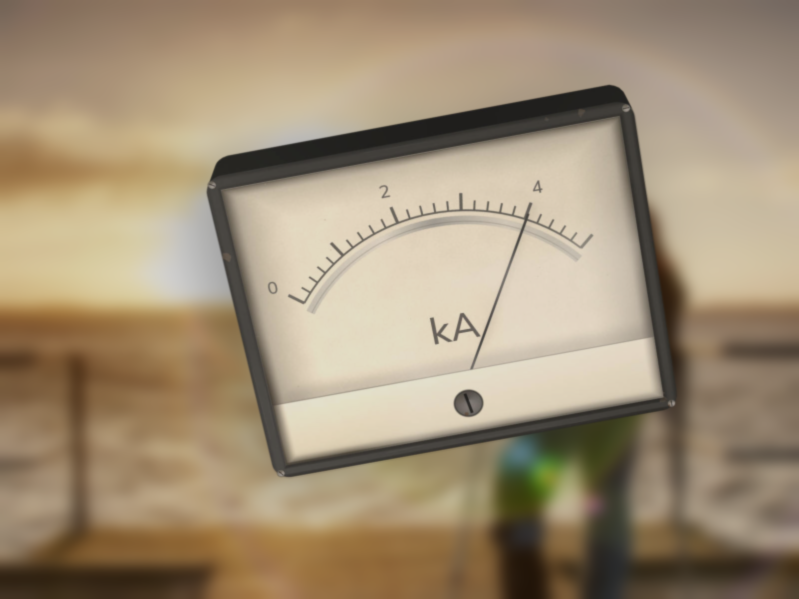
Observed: 4,kA
